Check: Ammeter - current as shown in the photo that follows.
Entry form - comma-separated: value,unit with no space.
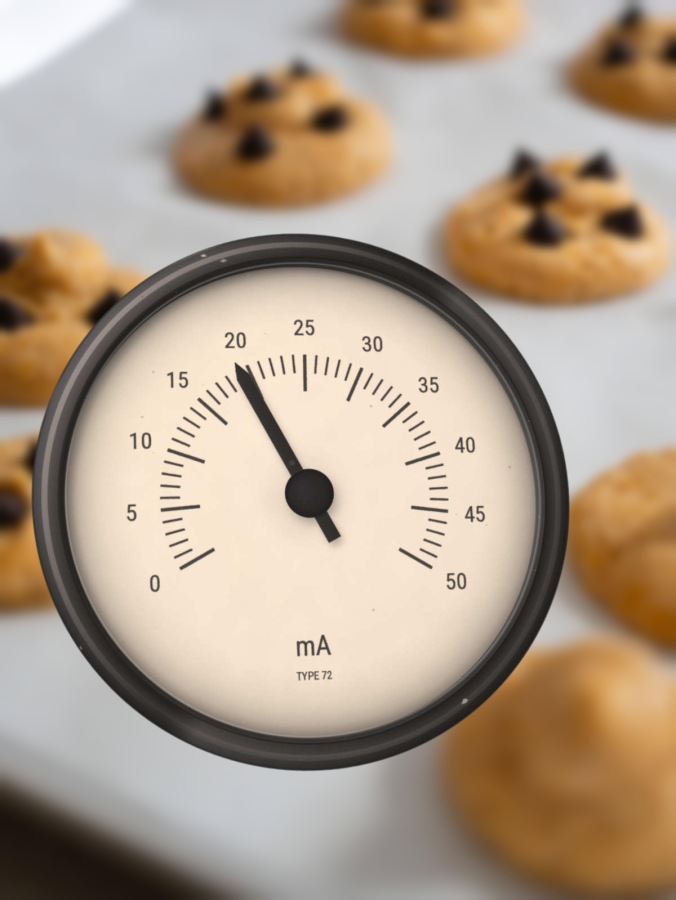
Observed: 19,mA
